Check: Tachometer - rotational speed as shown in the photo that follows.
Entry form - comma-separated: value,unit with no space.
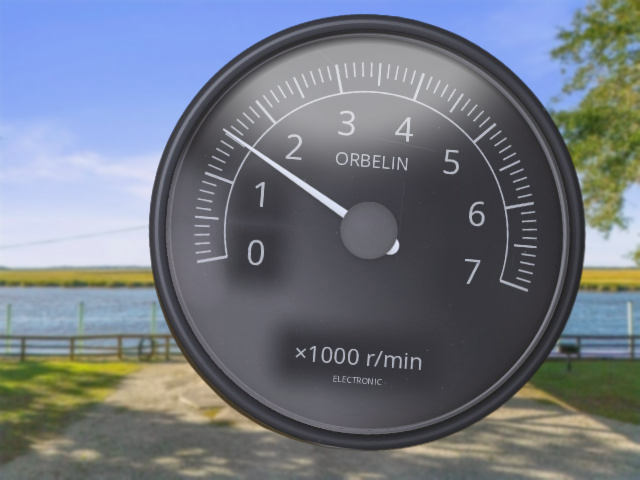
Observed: 1500,rpm
